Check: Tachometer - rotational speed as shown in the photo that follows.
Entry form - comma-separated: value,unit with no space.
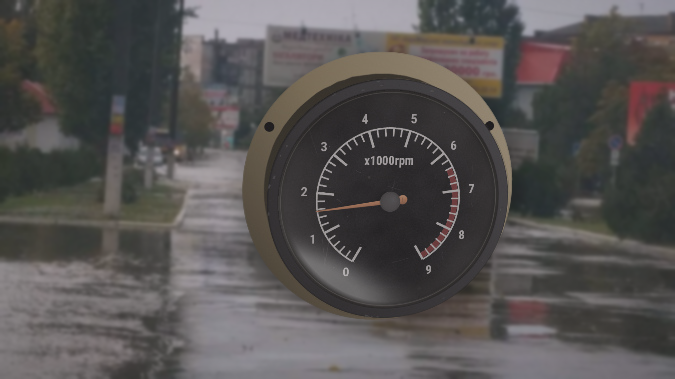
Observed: 1600,rpm
